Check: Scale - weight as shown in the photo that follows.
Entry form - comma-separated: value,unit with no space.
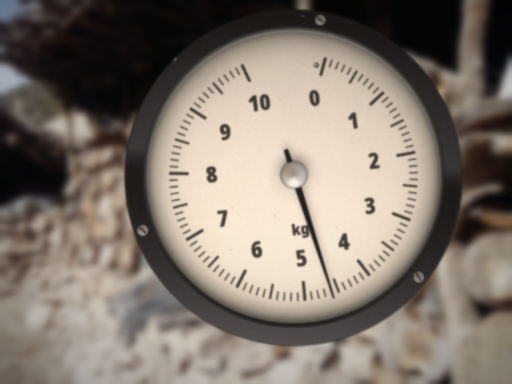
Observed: 4.6,kg
